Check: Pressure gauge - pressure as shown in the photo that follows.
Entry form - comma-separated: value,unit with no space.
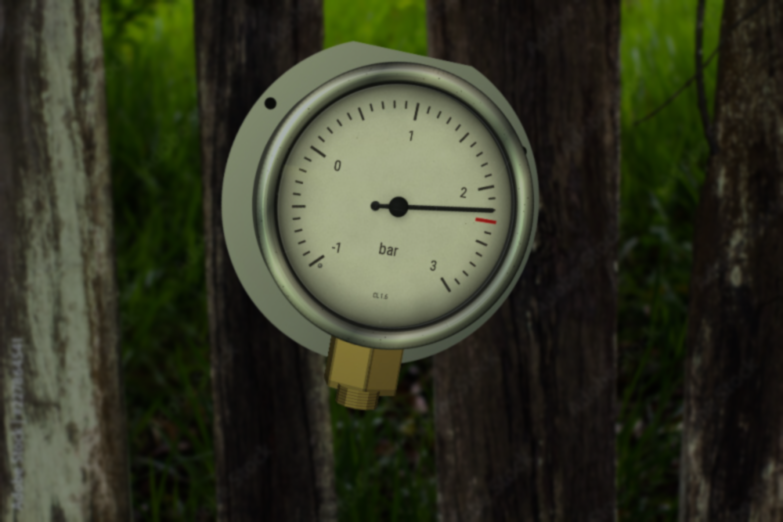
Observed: 2.2,bar
